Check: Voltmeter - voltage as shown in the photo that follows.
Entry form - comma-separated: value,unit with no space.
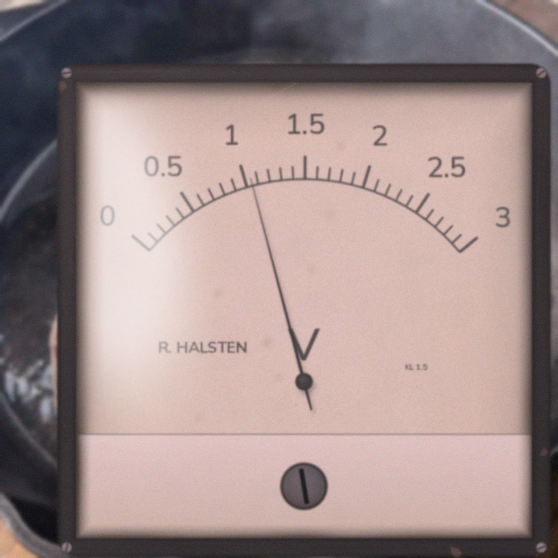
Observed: 1.05,V
